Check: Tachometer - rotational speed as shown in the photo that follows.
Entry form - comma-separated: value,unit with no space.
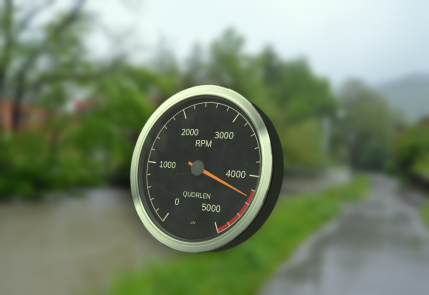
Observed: 4300,rpm
